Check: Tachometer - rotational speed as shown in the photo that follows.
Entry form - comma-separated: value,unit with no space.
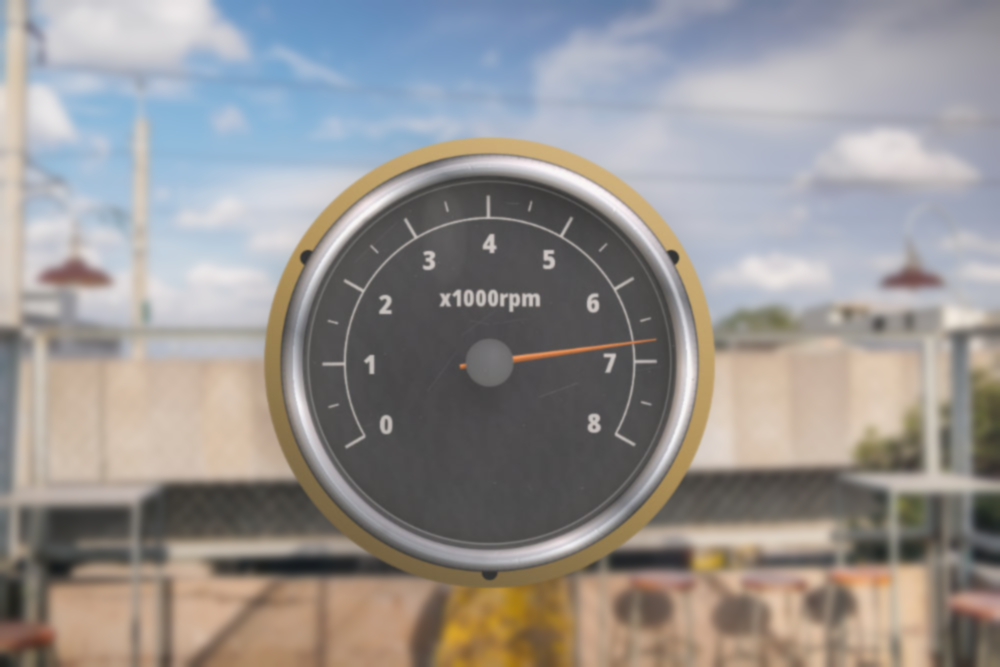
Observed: 6750,rpm
